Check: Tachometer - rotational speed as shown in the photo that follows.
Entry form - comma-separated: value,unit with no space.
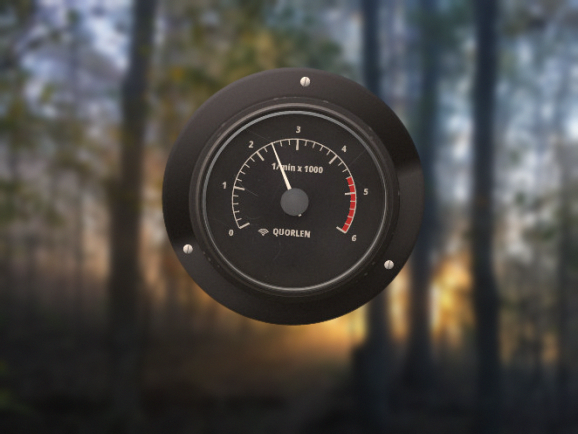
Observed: 2400,rpm
